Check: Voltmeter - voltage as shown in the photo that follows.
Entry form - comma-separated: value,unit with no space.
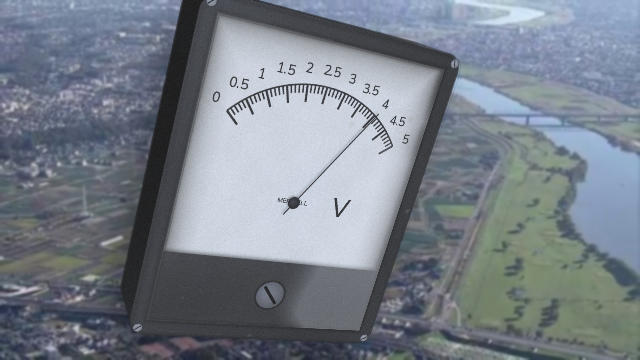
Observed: 4,V
